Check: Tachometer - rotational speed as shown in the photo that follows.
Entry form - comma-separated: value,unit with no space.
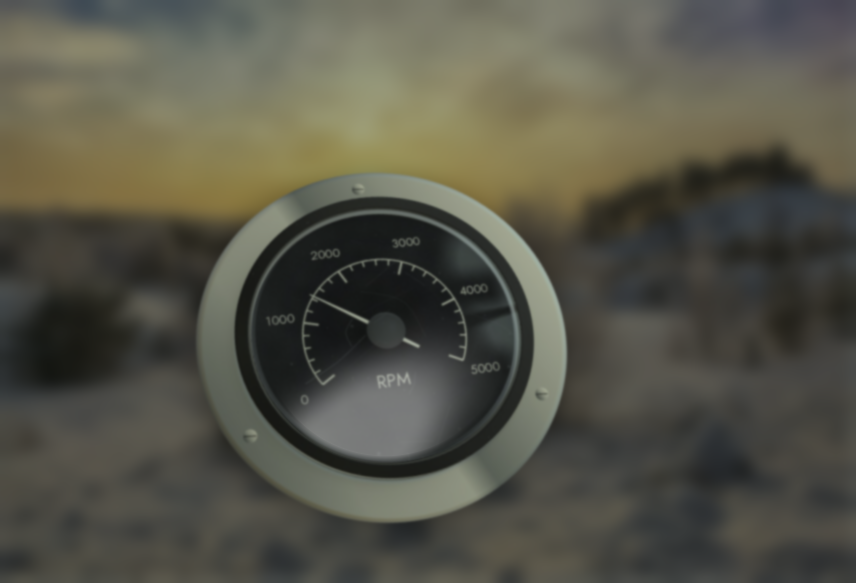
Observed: 1400,rpm
